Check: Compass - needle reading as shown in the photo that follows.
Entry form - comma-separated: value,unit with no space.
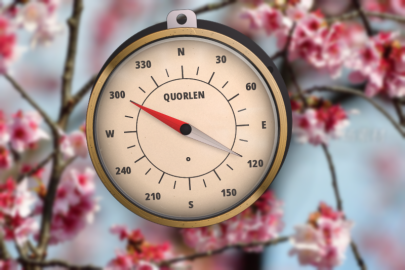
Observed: 300,°
